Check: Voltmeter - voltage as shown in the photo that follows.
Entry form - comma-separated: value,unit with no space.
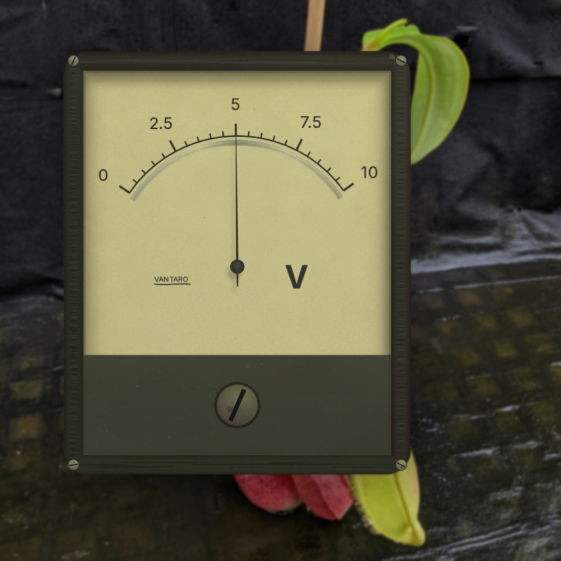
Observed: 5,V
